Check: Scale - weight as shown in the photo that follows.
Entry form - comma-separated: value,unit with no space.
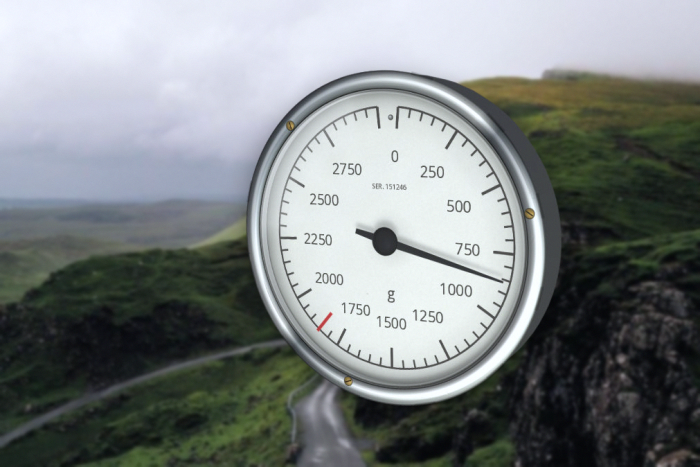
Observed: 850,g
